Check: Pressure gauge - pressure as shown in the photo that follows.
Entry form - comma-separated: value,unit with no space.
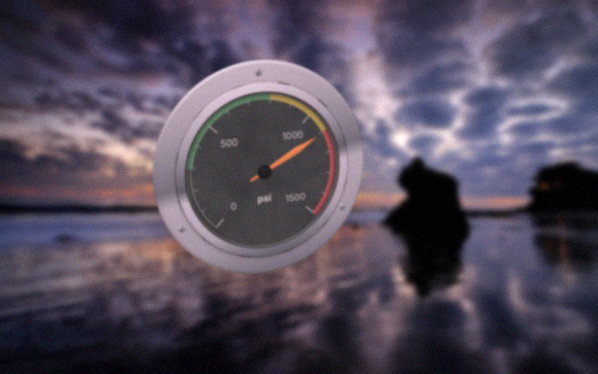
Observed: 1100,psi
